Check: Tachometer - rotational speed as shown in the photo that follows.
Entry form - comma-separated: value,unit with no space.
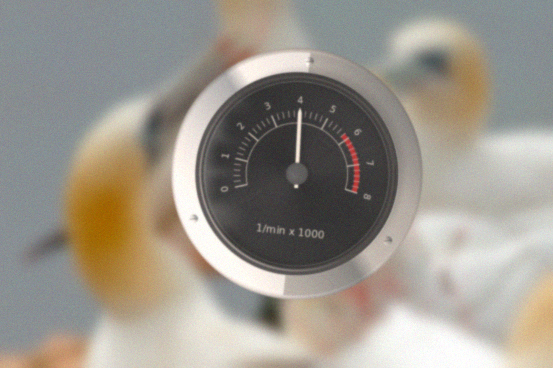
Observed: 4000,rpm
